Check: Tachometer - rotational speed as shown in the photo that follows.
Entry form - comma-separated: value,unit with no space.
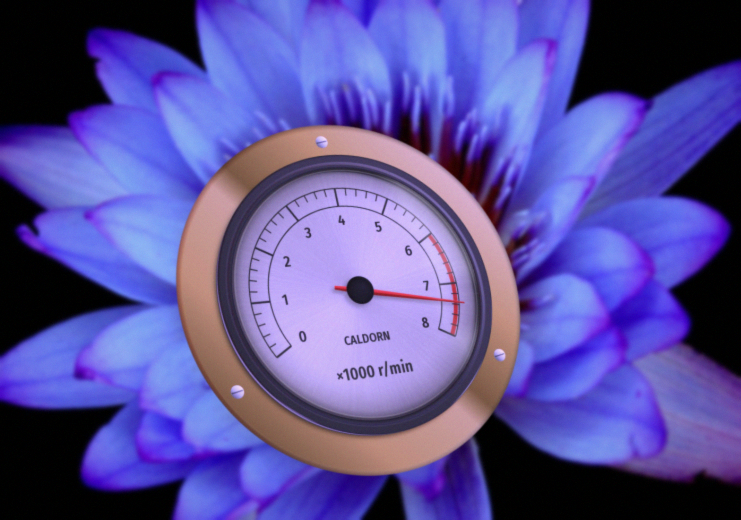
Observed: 7400,rpm
